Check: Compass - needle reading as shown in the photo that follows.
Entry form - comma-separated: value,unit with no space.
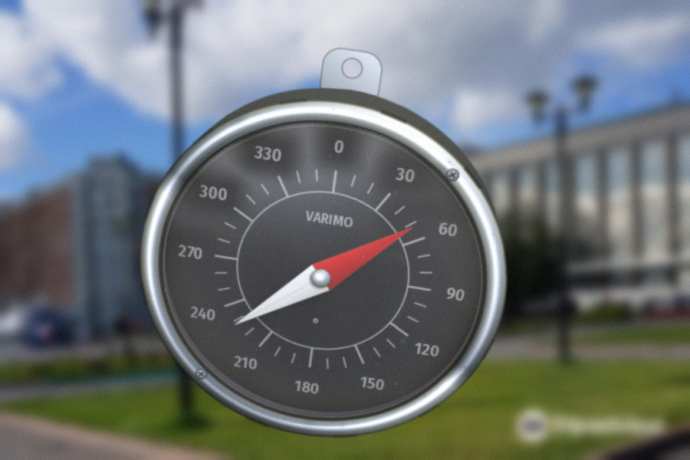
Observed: 50,°
